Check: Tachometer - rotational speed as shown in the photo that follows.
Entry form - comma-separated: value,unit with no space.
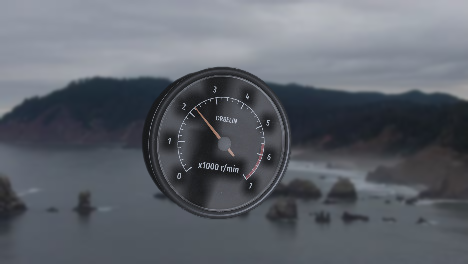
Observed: 2200,rpm
